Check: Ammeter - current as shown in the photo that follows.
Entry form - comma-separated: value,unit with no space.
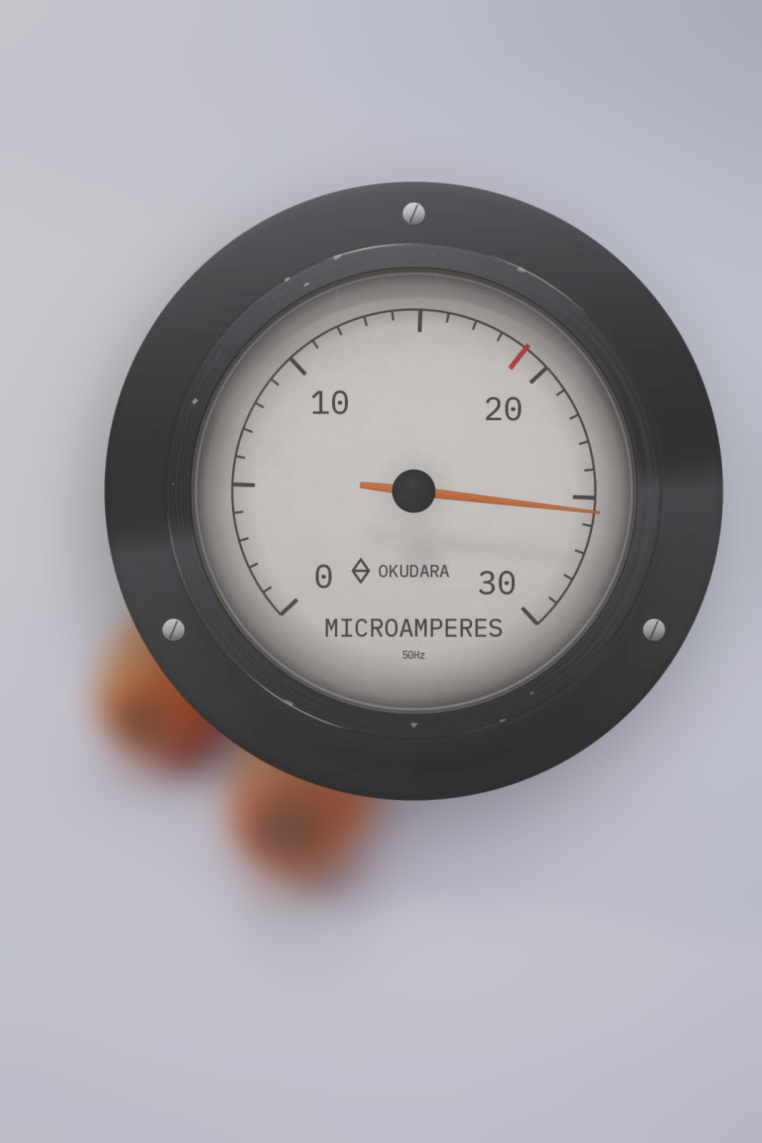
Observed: 25.5,µA
